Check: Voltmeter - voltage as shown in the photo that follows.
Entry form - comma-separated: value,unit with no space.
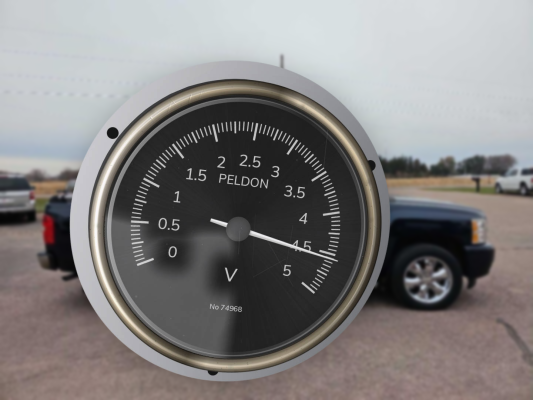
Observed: 4.55,V
